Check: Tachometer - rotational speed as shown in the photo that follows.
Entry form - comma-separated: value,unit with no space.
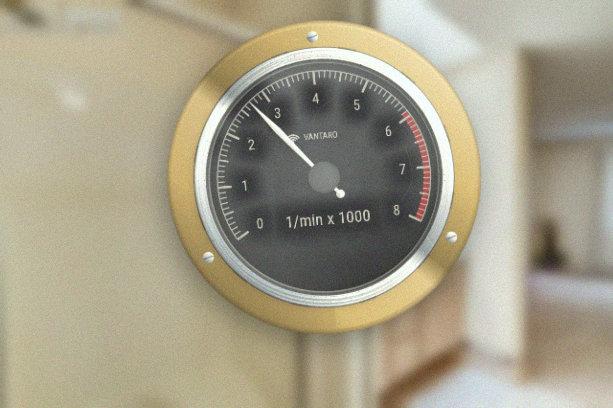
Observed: 2700,rpm
